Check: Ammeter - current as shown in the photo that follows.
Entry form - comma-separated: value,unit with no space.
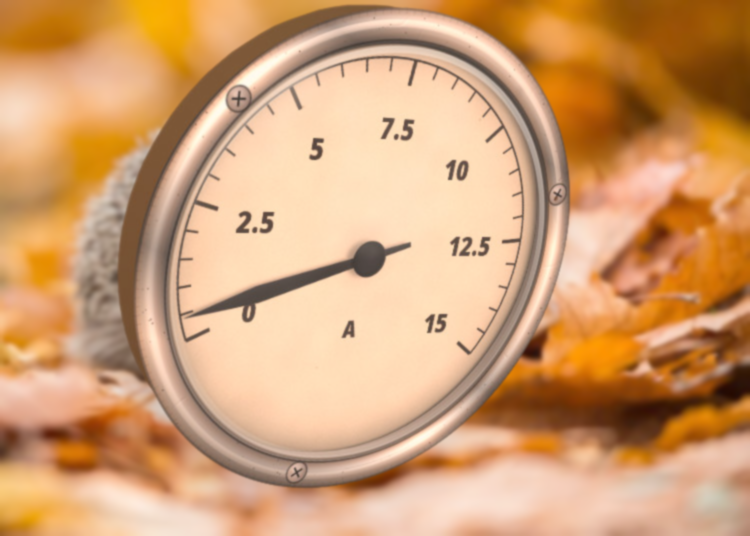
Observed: 0.5,A
